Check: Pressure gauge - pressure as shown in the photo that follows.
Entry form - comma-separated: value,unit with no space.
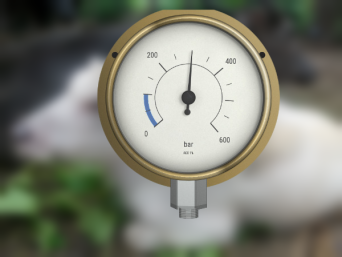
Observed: 300,bar
